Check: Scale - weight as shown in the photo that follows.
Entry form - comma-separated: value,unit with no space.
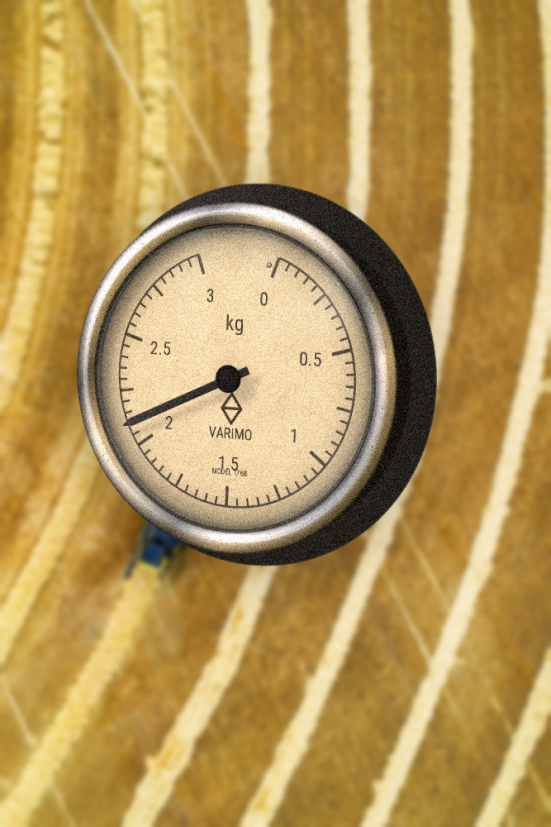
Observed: 2.1,kg
